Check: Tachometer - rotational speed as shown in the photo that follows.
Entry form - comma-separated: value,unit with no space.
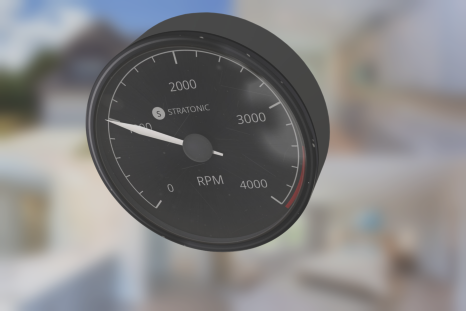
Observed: 1000,rpm
